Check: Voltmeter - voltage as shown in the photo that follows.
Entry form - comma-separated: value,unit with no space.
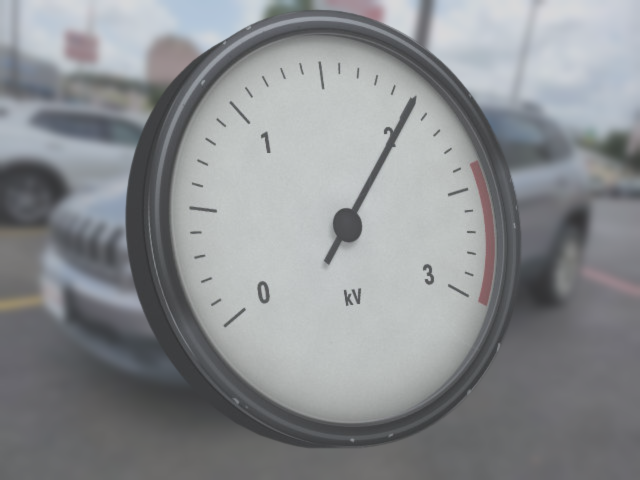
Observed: 2,kV
